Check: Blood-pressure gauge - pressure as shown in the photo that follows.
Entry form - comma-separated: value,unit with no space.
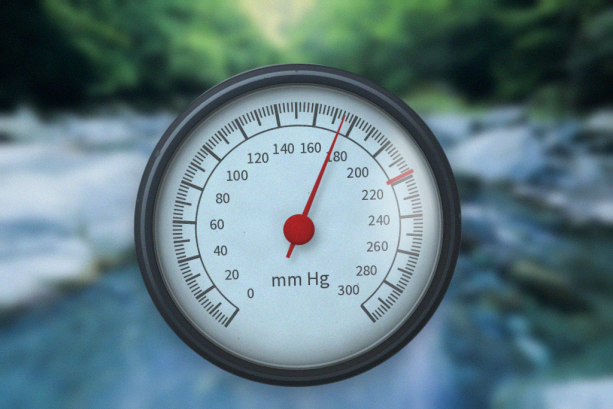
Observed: 174,mmHg
